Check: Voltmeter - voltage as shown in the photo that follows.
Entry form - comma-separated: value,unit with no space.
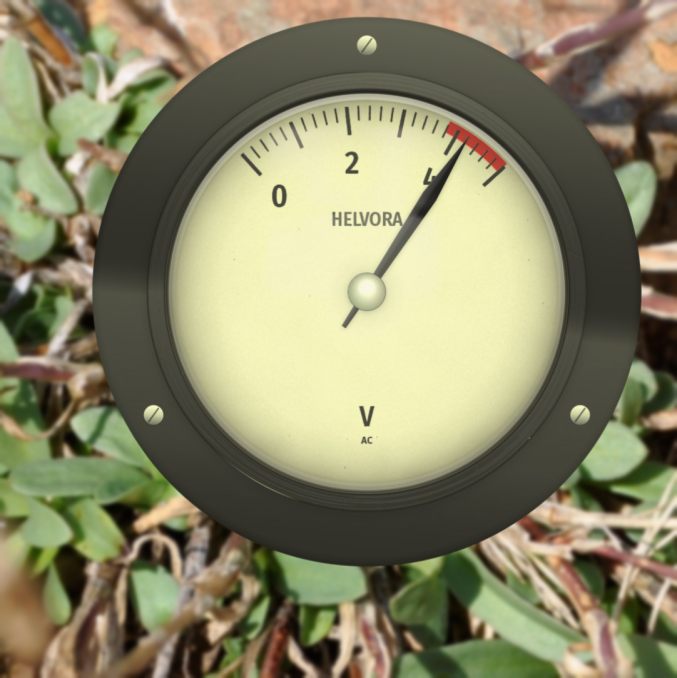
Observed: 4.2,V
